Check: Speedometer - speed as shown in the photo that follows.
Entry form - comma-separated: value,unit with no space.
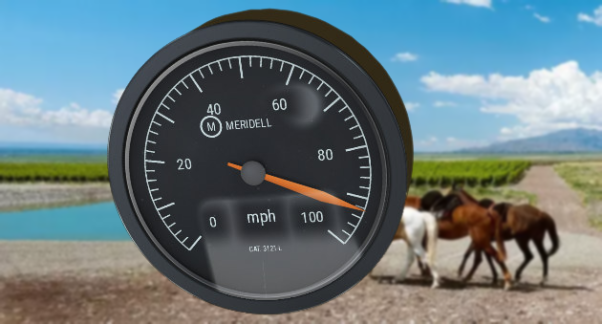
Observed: 92,mph
